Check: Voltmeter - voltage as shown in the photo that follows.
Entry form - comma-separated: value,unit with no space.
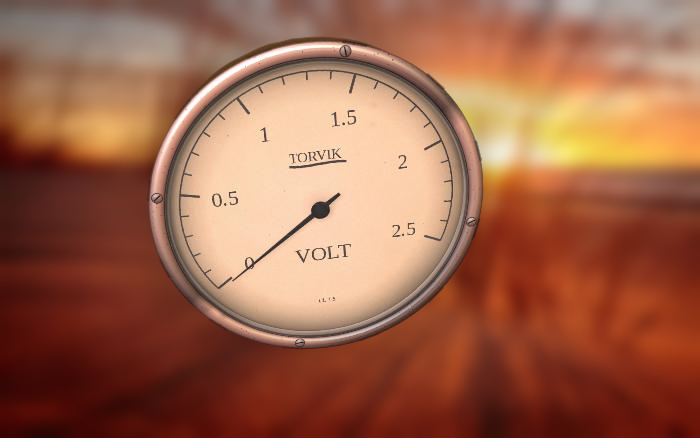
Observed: 0,V
